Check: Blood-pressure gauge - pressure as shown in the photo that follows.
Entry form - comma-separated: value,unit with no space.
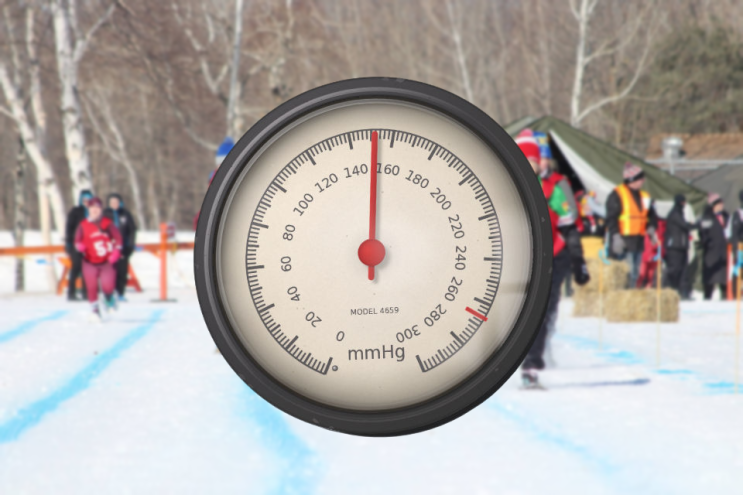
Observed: 152,mmHg
